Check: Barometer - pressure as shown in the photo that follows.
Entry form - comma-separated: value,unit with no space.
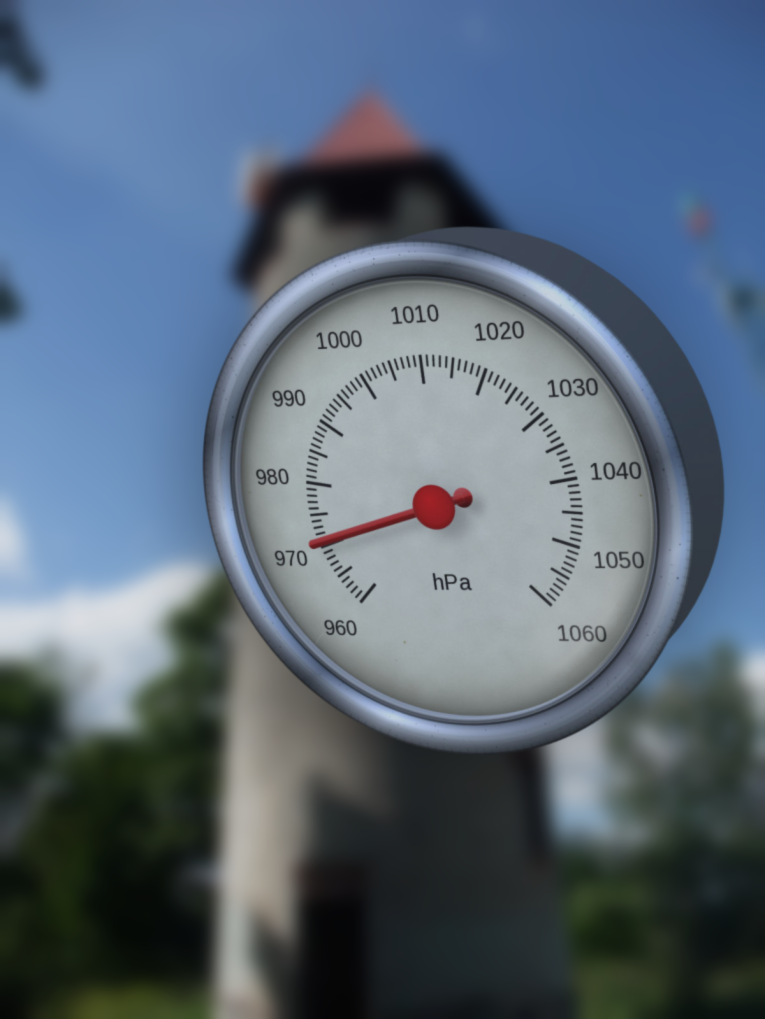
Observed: 971,hPa
